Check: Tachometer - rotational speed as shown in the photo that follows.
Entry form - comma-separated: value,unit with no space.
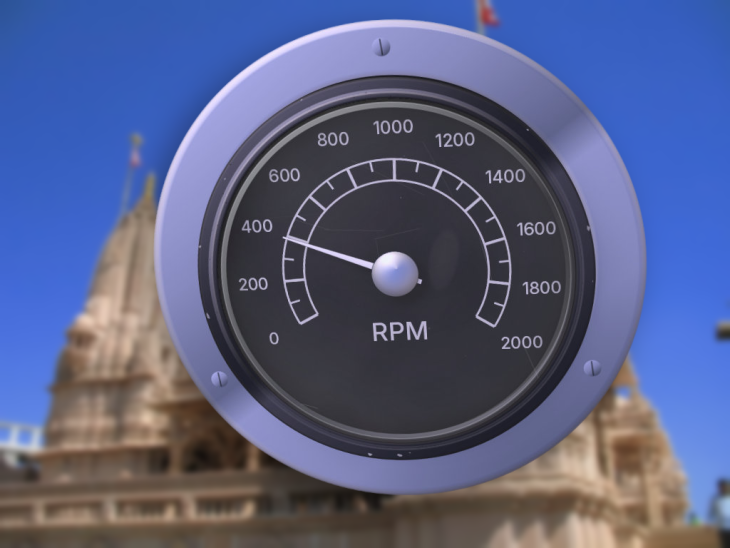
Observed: 400,rpm
